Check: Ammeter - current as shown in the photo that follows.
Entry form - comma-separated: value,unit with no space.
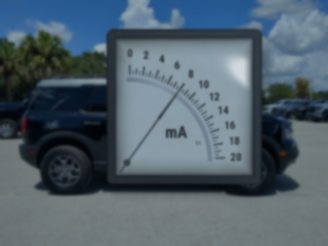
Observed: 8,mA
